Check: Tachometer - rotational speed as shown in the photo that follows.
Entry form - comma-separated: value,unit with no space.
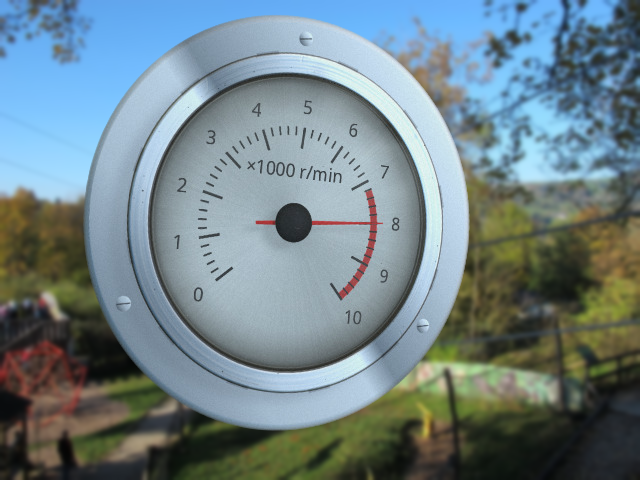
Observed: 8000,rpm
